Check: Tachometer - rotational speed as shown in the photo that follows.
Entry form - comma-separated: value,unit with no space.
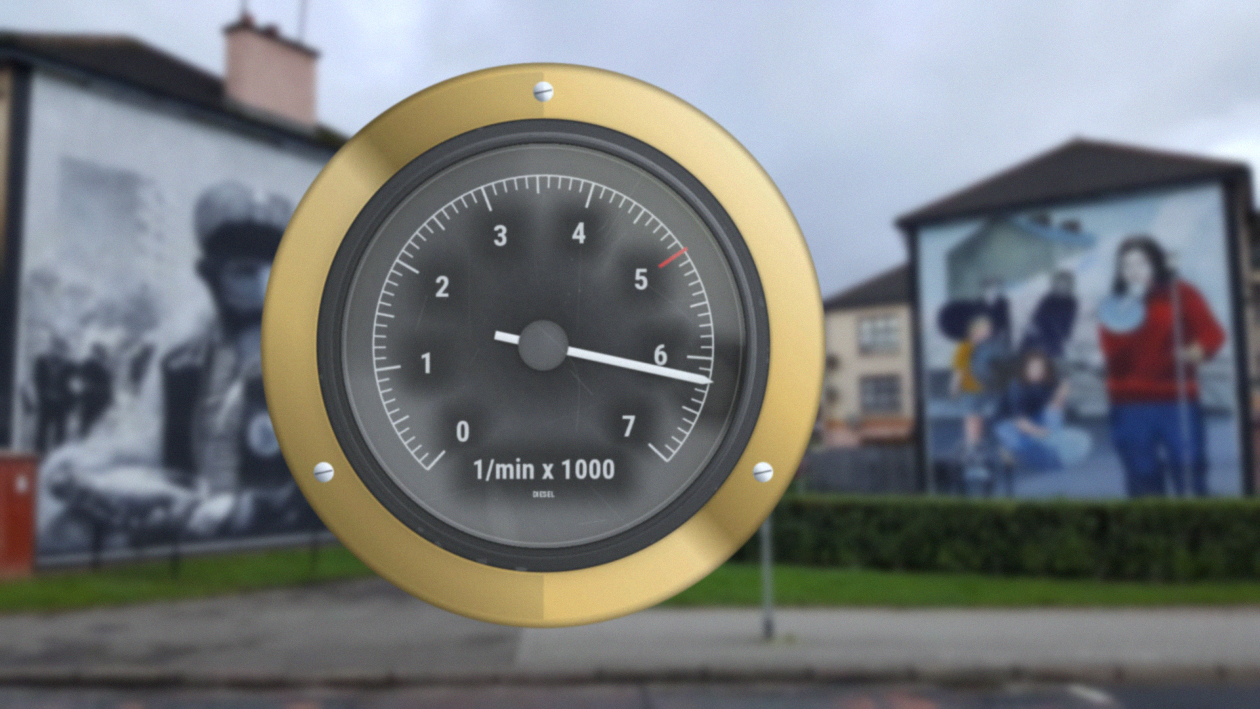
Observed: 6200,rpm
